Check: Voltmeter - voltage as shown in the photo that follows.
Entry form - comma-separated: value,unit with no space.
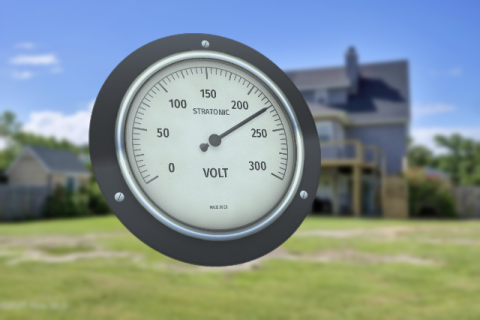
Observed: 225,V
